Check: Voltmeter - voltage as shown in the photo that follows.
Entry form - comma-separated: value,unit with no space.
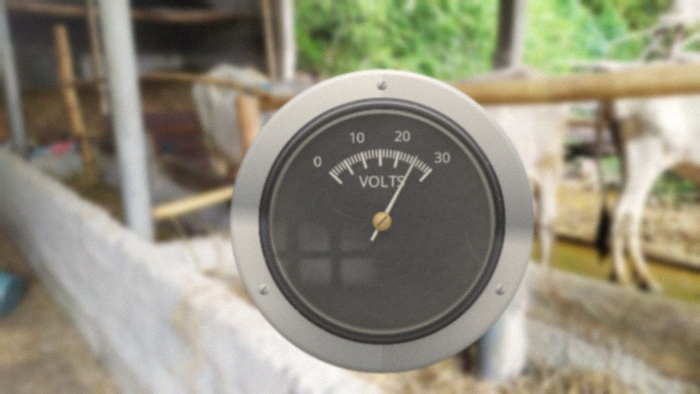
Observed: 25,V
